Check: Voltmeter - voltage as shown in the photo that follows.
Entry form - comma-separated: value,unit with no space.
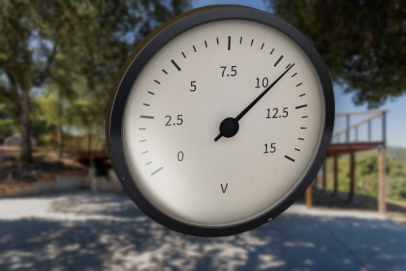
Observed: 10.5,V
